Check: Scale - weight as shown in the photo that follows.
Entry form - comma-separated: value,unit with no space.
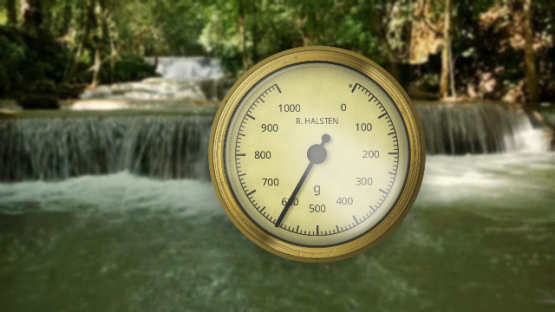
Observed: 600,g
